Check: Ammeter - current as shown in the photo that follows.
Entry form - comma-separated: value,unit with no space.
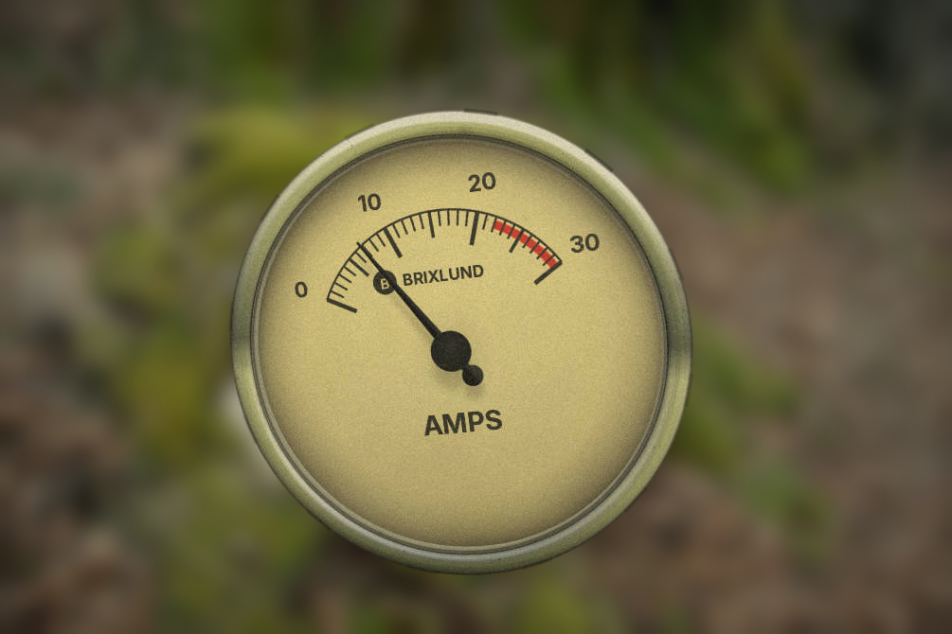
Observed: 7,A
